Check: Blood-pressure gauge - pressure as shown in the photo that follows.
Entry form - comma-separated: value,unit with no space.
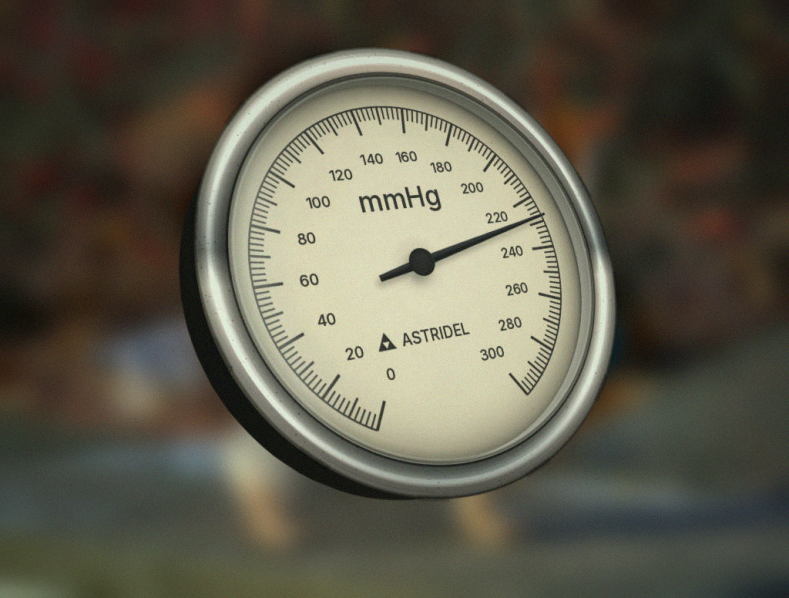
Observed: 228,mmHg
